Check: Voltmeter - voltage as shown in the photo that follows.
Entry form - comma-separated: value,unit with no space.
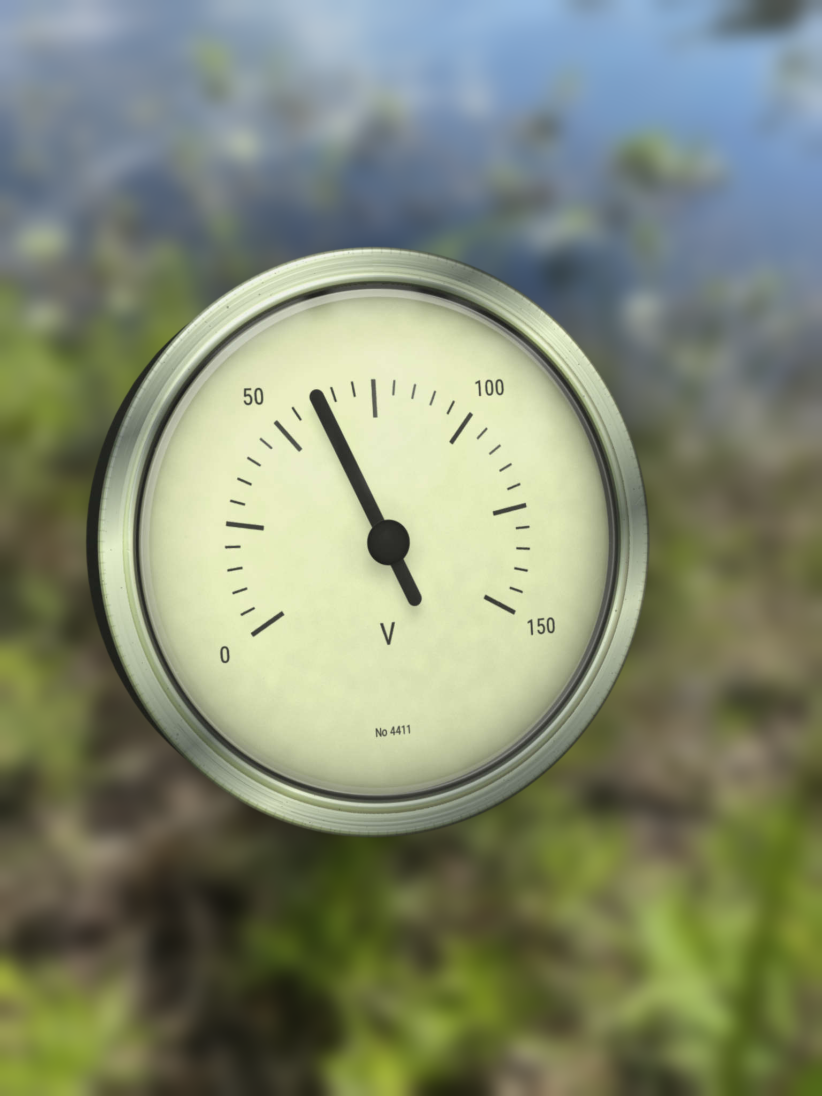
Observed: 60,V
